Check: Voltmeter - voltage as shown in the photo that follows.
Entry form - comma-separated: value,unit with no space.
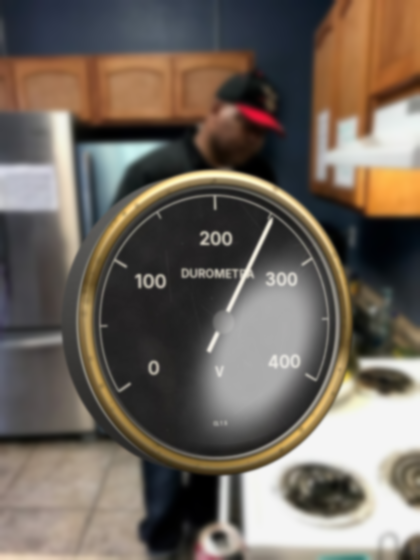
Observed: 250,V
